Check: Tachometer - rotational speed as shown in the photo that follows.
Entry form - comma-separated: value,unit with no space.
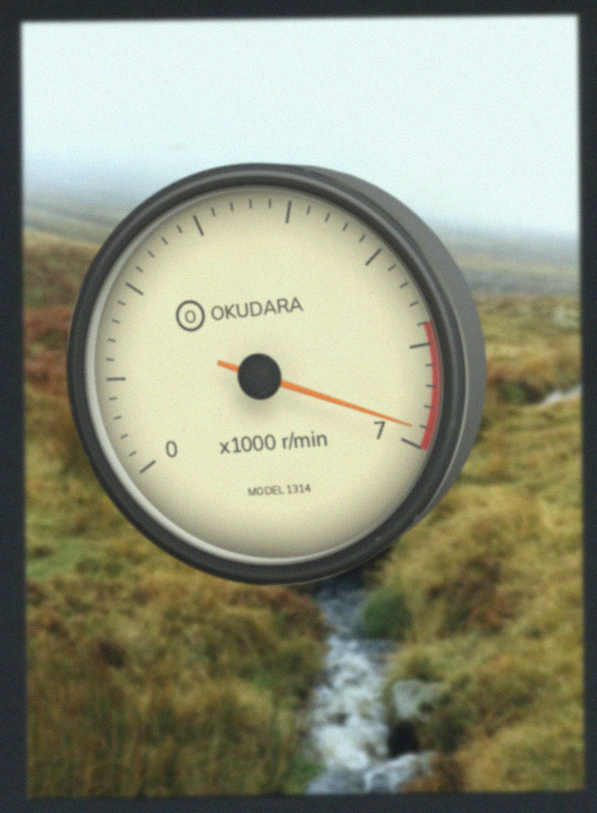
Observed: 6800,rpm
